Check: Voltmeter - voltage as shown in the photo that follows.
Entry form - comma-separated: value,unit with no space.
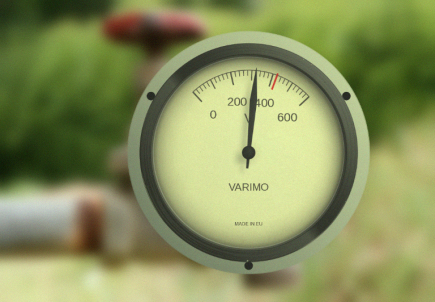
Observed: 320,V
